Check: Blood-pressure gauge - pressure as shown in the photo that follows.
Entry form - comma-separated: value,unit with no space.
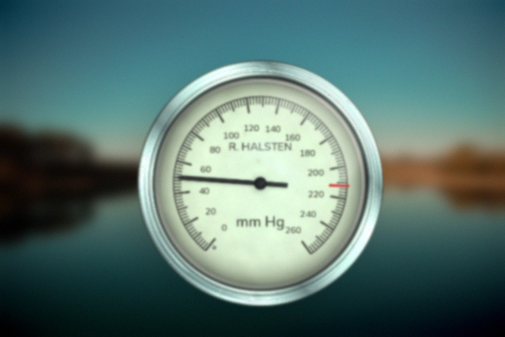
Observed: 50,mmHg
